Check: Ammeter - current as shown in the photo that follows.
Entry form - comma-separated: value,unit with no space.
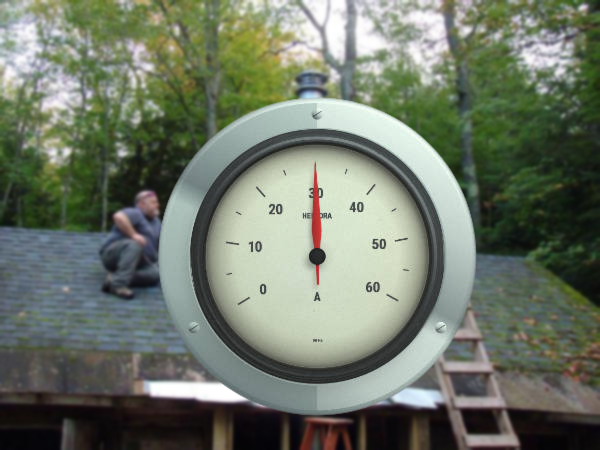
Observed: 30,A
